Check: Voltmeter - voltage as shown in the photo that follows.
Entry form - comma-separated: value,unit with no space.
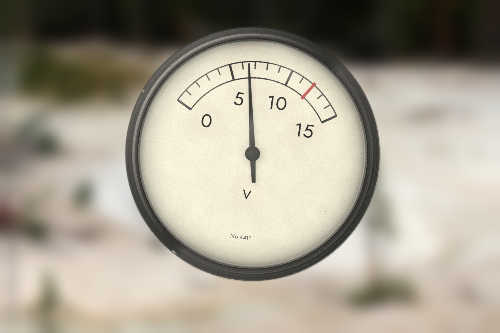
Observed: 6.5,V
